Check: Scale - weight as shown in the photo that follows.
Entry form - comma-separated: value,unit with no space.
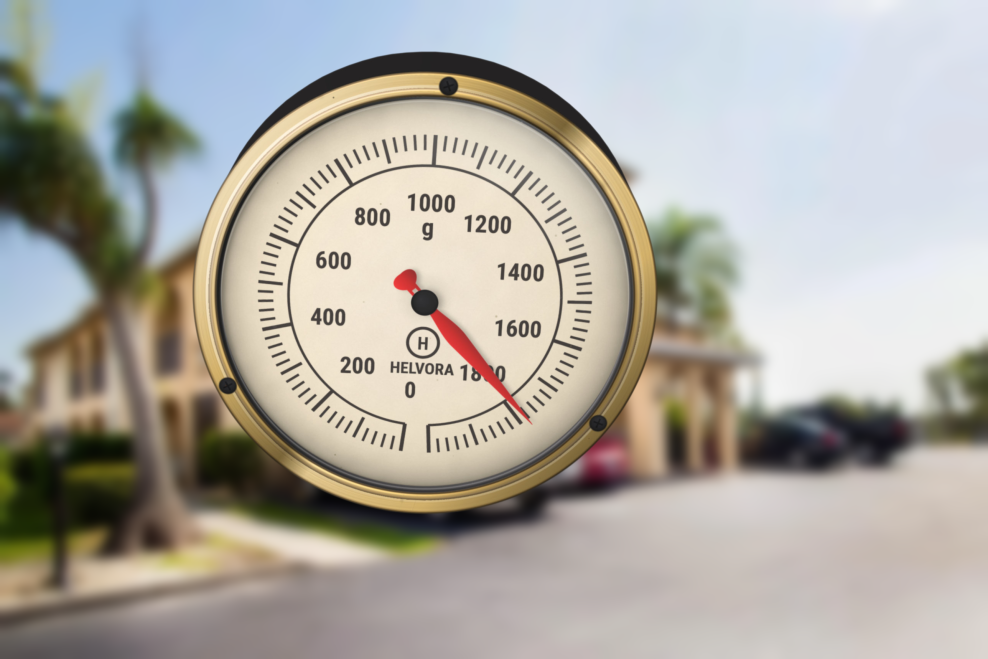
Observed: 1780,g
